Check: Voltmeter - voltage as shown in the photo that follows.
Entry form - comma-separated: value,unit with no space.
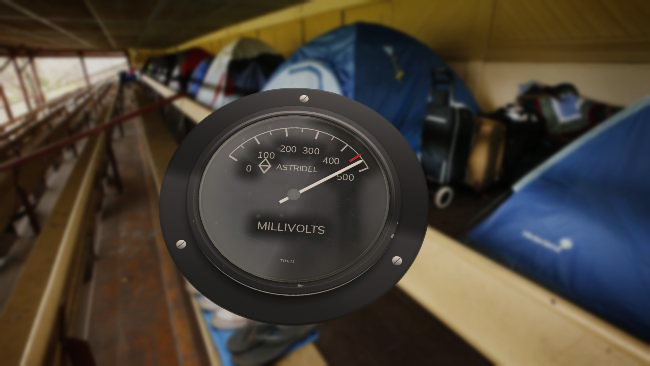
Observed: 475,mV
